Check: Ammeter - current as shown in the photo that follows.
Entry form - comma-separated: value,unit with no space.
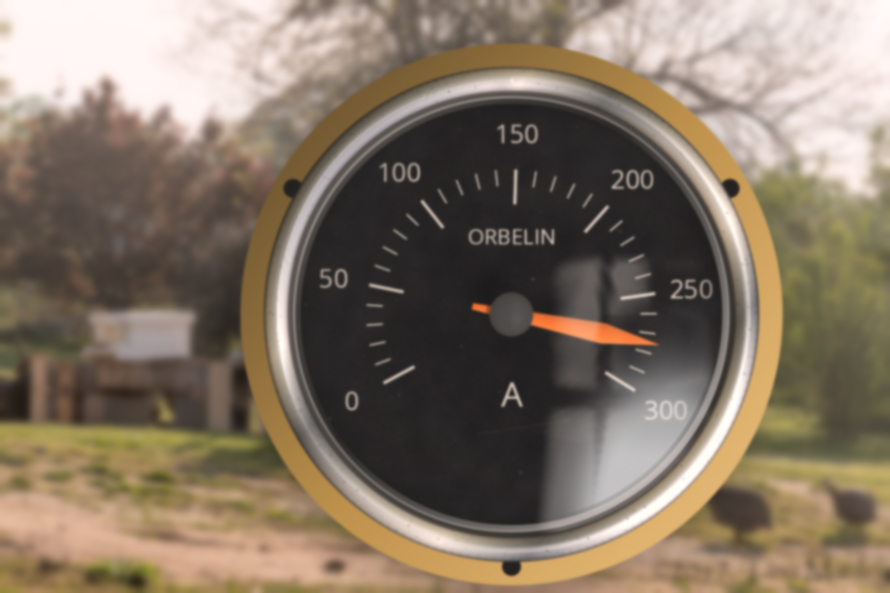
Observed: 275,A
